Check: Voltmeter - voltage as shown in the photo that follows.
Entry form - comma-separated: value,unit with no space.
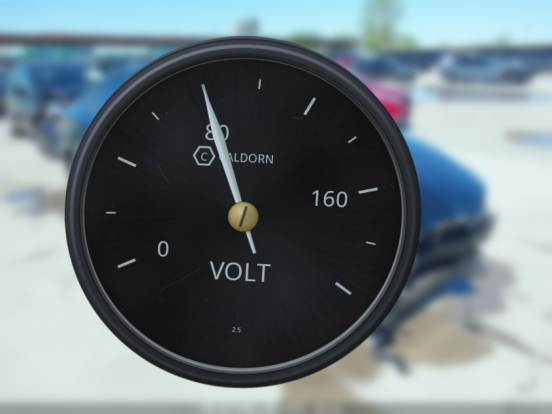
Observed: 80,V
